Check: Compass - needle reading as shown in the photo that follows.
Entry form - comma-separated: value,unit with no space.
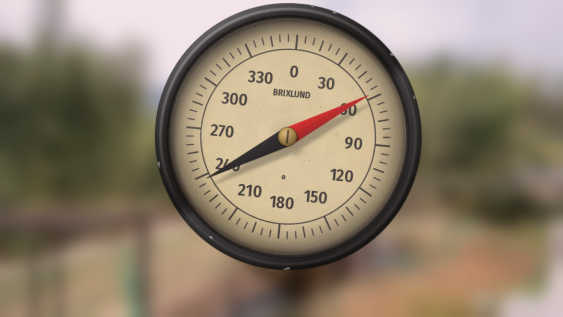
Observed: 57.5,°
